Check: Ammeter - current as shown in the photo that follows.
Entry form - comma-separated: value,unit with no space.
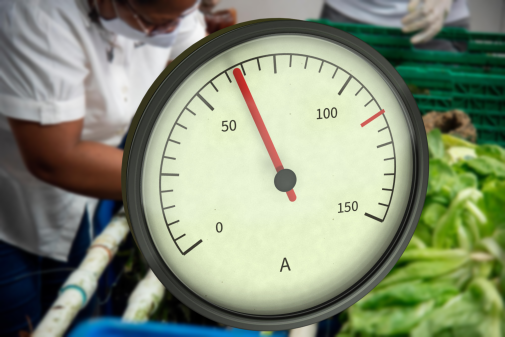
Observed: 62.5,A
